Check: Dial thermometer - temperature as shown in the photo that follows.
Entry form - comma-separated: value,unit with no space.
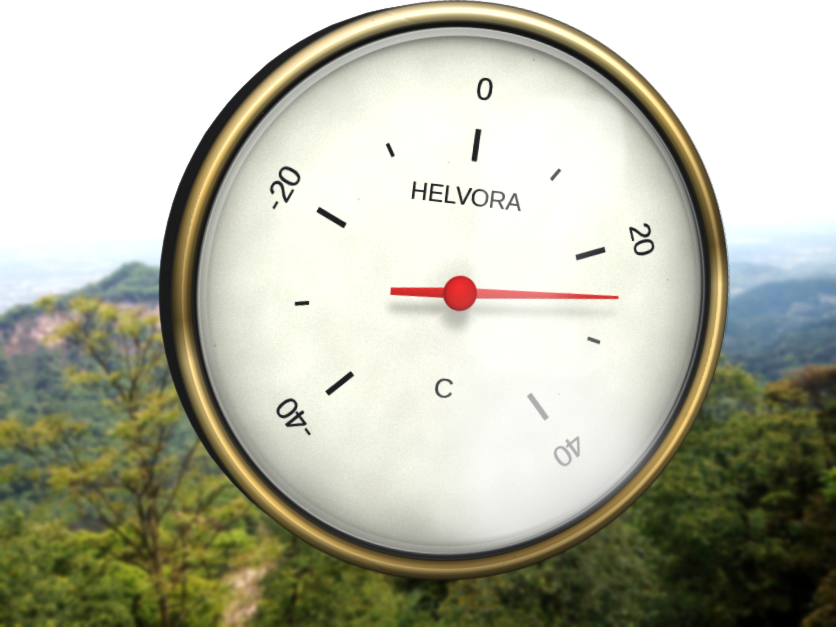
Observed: 25,°C
